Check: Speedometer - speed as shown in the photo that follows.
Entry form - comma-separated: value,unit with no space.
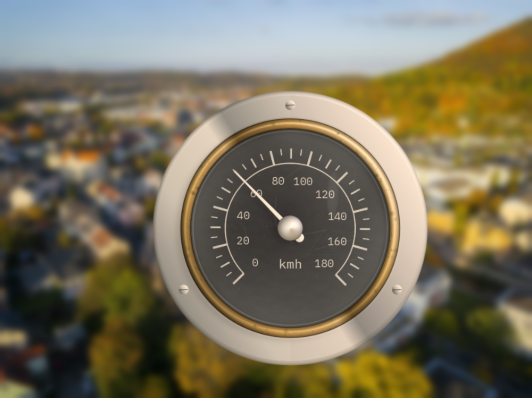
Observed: 60,km/h
